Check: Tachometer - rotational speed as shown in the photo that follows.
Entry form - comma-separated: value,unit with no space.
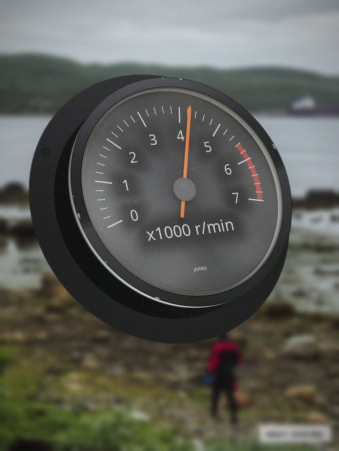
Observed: 4200,rpm
